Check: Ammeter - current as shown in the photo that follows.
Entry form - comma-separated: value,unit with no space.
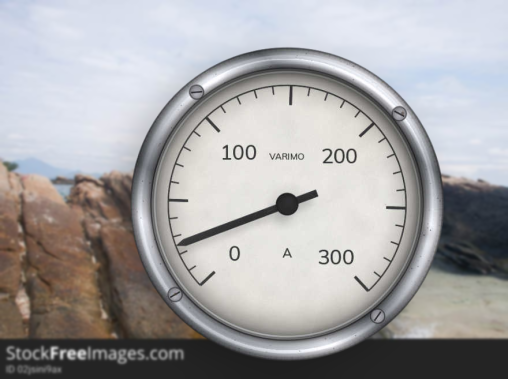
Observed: 25,A
